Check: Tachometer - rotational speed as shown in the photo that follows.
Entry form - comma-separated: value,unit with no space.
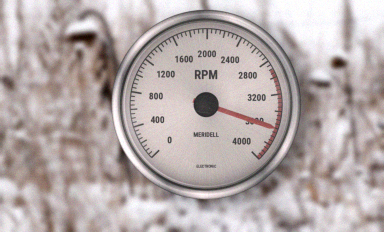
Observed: 3600,rpm
